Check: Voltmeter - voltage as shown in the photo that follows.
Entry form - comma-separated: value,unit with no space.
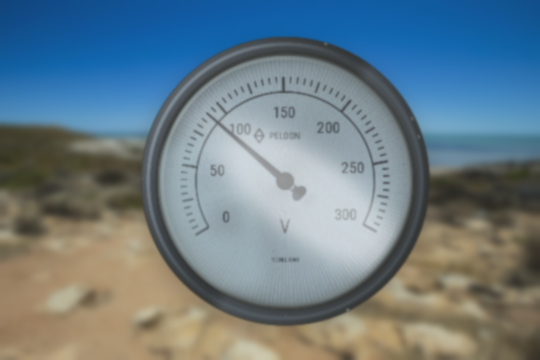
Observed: 90,V
